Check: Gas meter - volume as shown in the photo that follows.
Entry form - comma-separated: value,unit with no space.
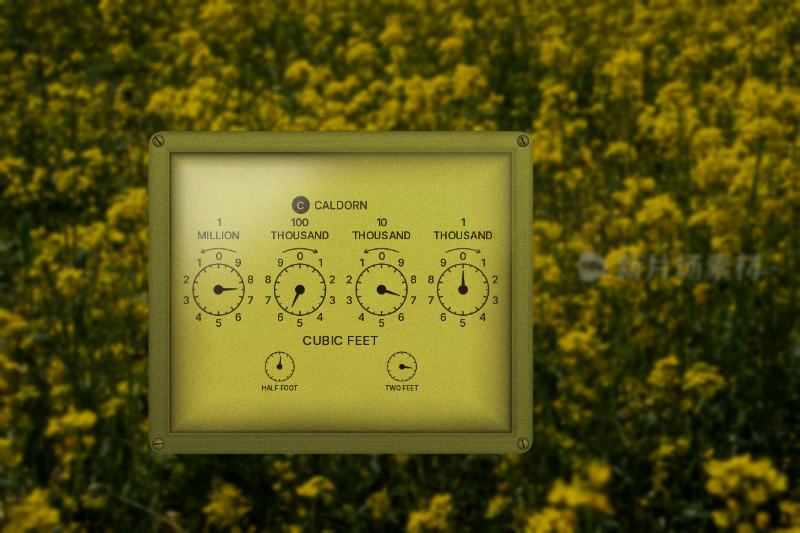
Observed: 757000,ft³
